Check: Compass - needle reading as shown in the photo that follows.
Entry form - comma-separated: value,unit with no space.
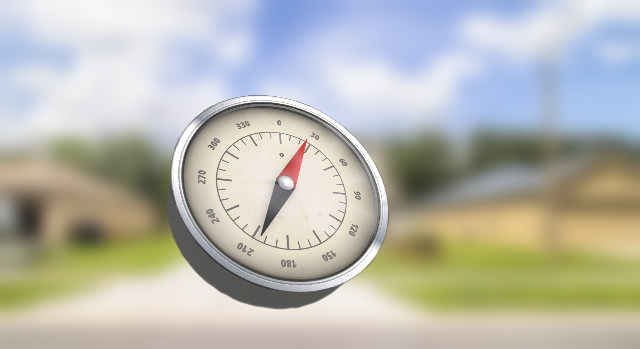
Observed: 25,°
